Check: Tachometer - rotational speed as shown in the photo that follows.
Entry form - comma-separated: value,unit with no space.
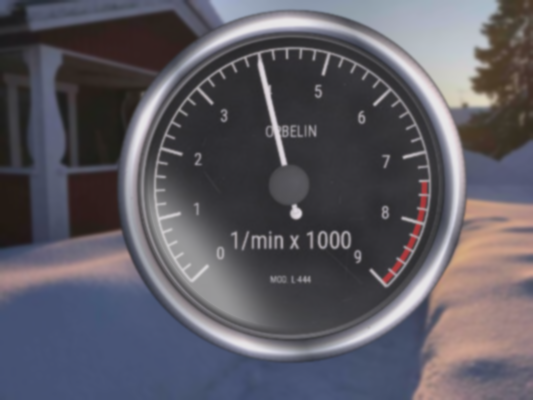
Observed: 4000,rpm
